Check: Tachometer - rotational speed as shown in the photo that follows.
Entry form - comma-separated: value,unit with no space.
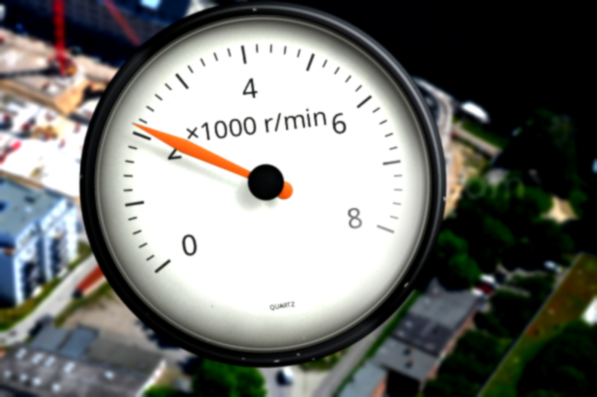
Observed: 2100,rpm
